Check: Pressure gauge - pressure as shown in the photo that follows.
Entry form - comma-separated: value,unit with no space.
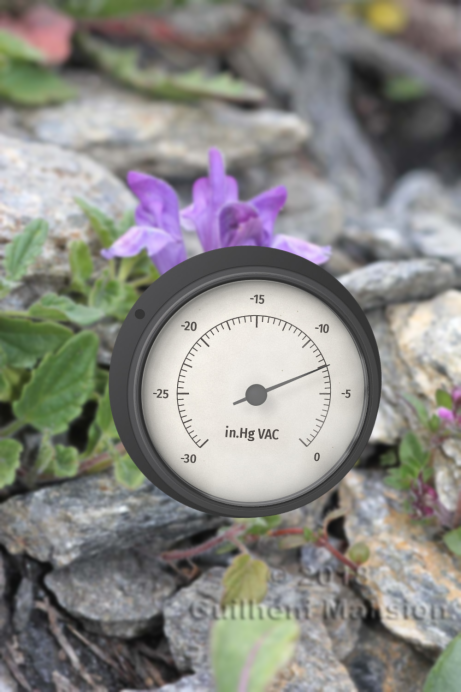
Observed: -7.5,inHg
